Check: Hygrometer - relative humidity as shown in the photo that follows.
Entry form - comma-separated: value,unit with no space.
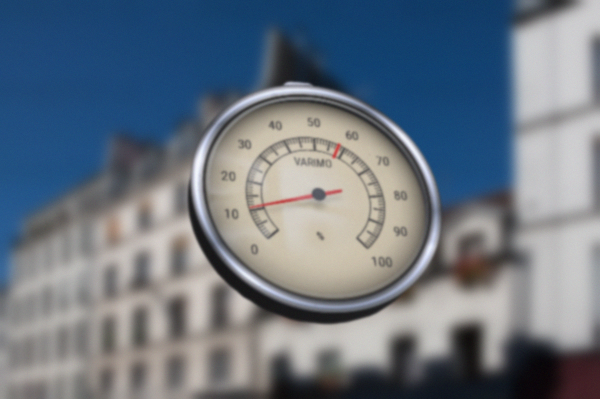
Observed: 10,%
